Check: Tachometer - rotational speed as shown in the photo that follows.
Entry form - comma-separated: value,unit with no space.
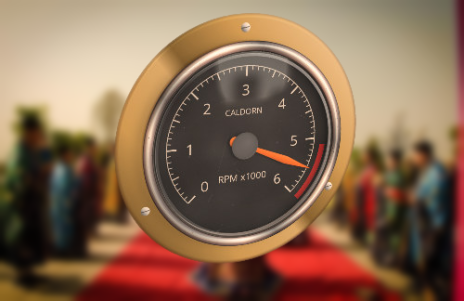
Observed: 5500,rpm
